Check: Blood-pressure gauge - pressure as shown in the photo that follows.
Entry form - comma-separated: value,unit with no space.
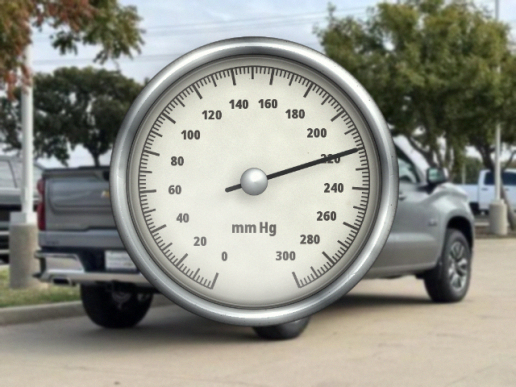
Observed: 220,mmHg
